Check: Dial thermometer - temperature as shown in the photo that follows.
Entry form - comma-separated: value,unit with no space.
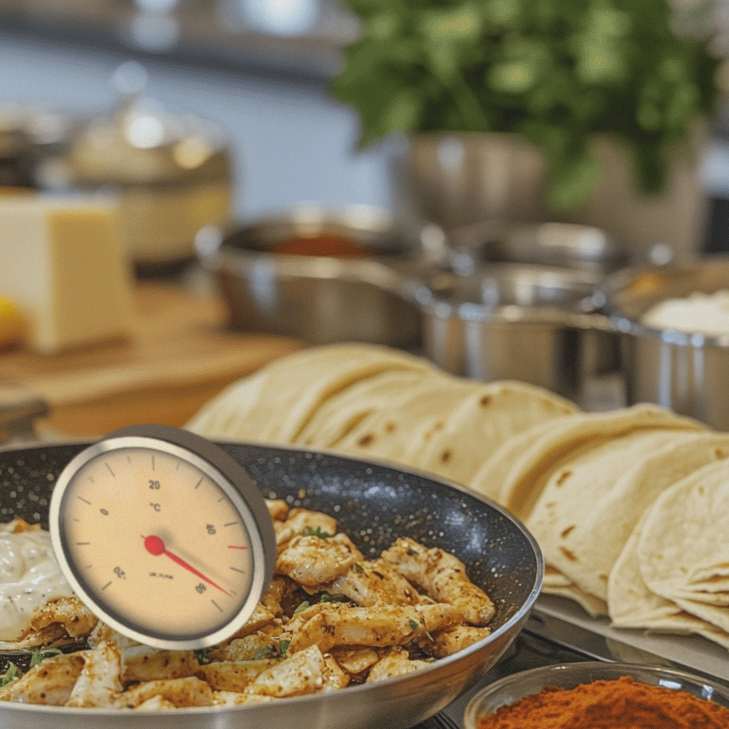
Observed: 55,°C
